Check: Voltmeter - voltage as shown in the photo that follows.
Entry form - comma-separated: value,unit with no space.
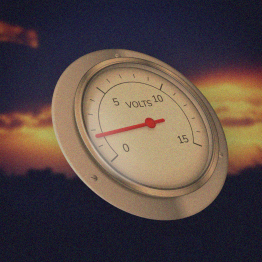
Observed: 1.5,V
